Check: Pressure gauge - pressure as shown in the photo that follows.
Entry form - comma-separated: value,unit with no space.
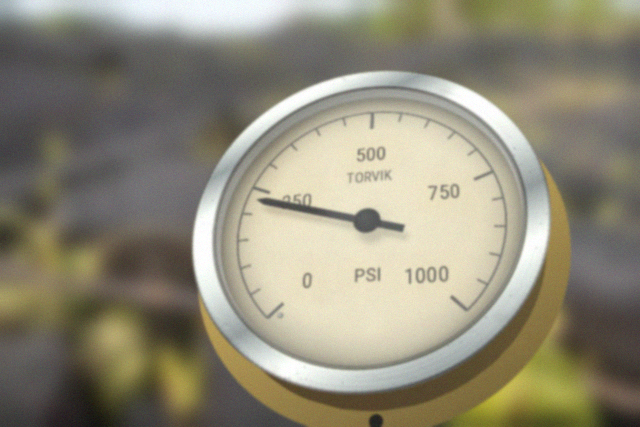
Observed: 225,psi
